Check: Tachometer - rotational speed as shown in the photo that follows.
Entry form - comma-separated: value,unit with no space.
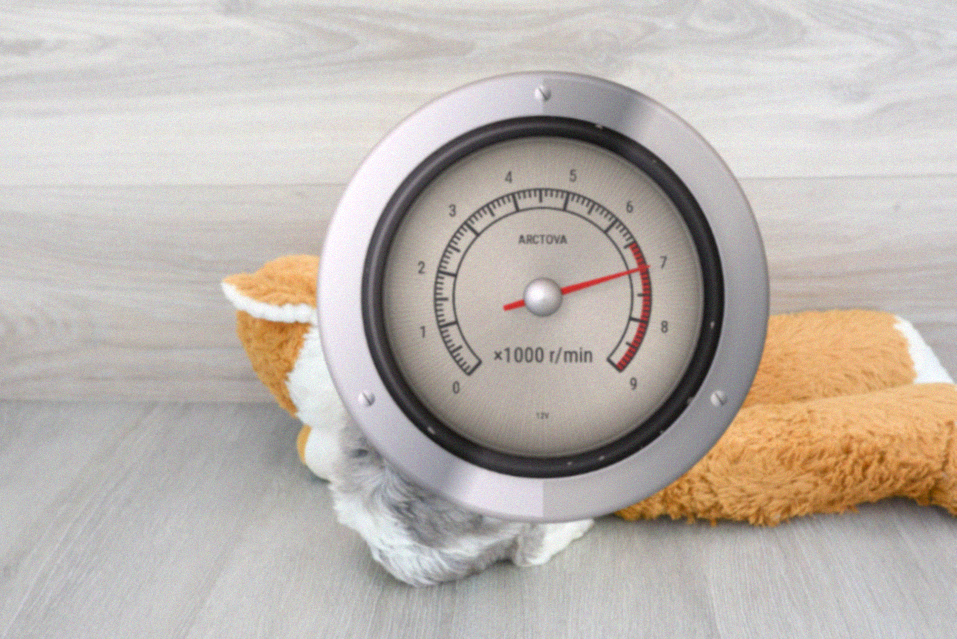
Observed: 7000,rpm
